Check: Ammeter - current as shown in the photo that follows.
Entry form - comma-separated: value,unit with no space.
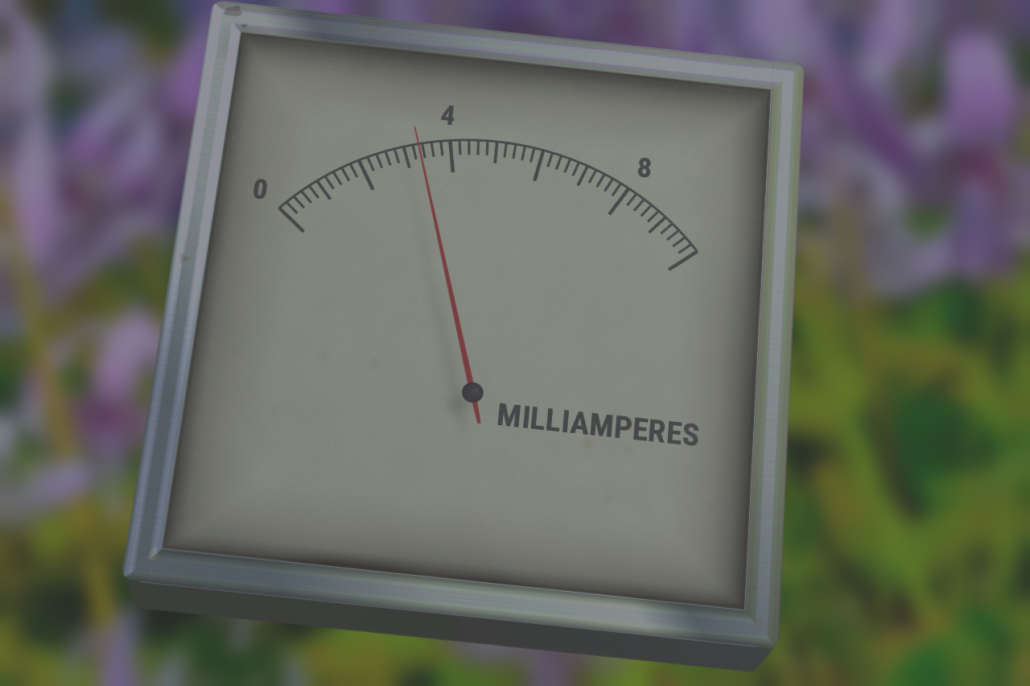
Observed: 3.3,mA
